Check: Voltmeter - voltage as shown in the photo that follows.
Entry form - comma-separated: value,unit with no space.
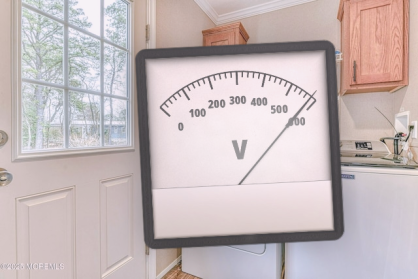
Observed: 580,V
